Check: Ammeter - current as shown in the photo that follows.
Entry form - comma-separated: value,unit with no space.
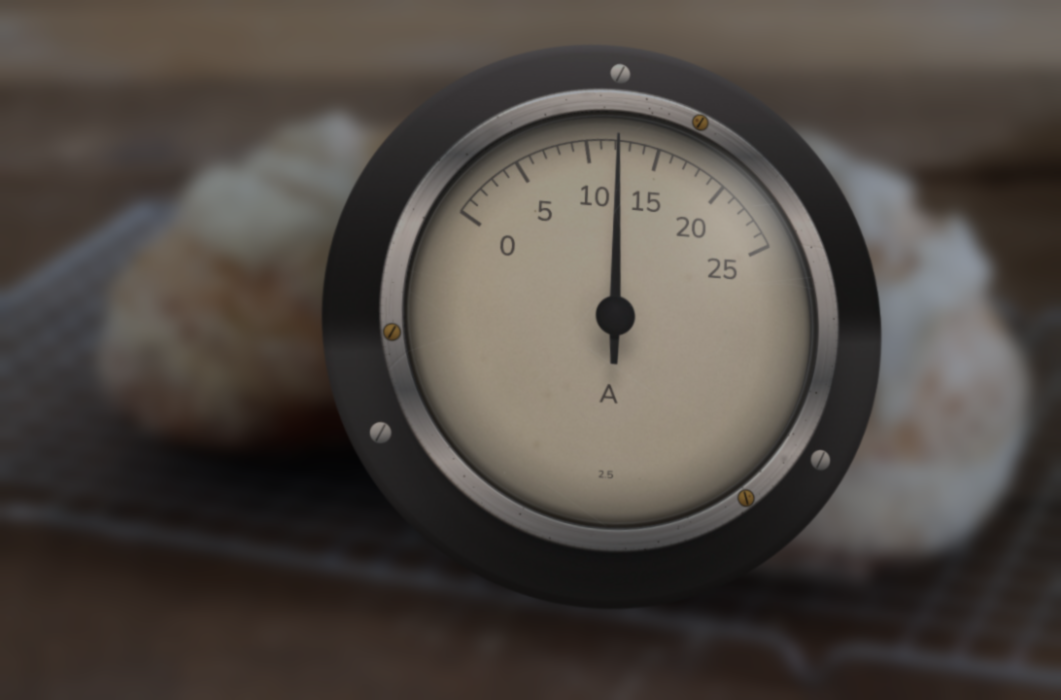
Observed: 12,A
